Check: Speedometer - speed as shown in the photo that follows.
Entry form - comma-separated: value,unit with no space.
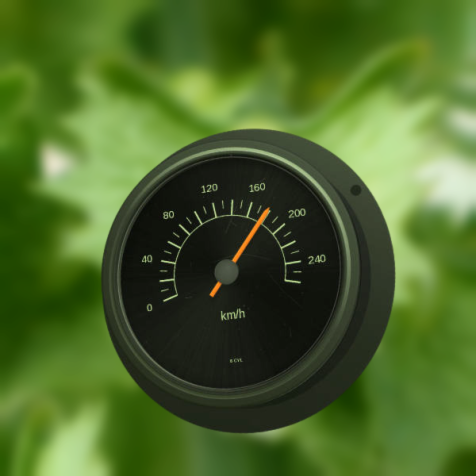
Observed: 180,km/h
